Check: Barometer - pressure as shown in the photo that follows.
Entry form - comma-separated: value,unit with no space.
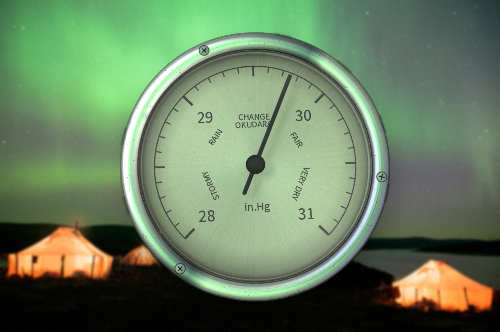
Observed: 29.75,inHg
